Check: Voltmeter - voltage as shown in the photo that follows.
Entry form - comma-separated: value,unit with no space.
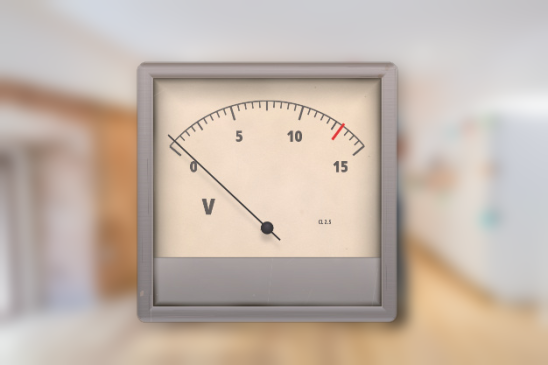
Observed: 0.5,V
